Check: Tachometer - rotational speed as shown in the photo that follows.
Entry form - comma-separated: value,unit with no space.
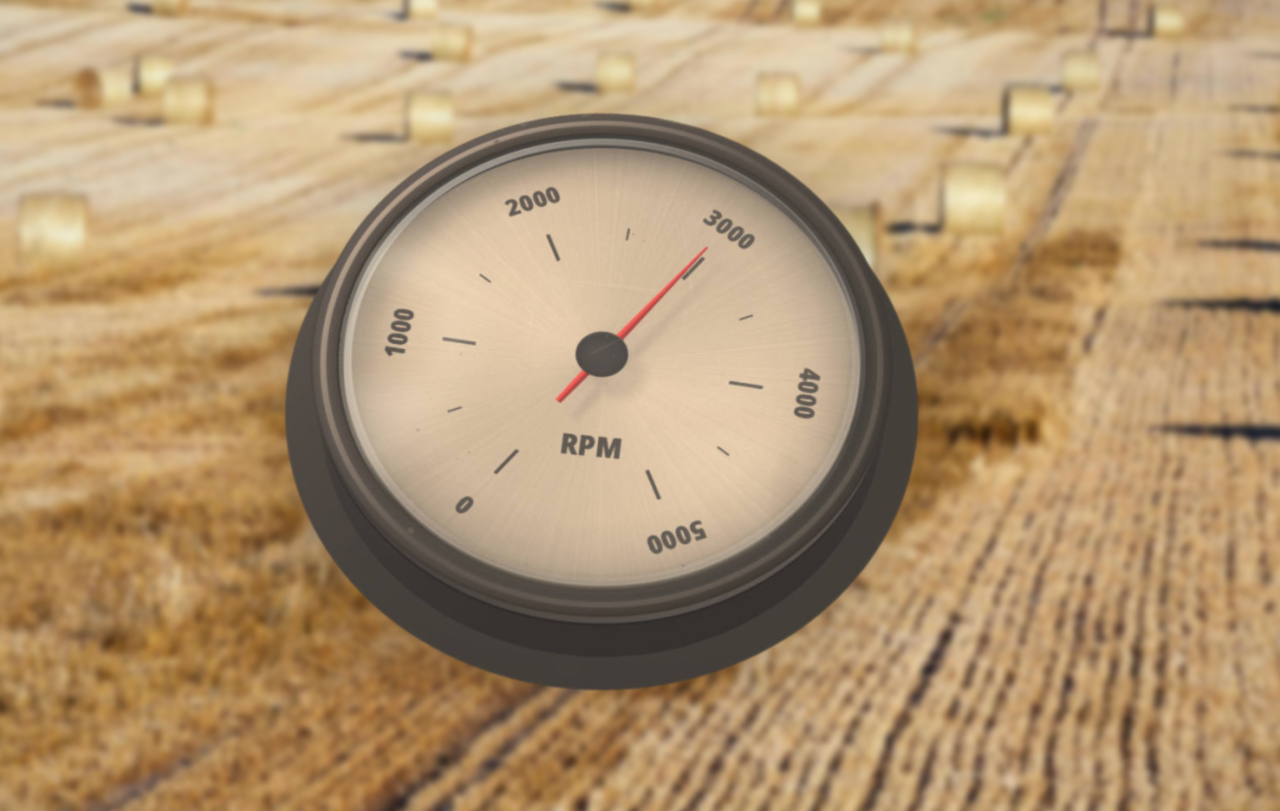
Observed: 3000,rpm
